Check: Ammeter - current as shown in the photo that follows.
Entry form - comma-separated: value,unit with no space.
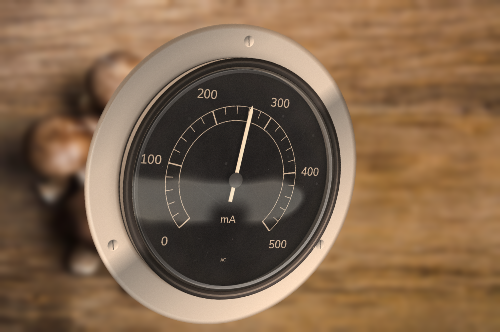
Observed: 260,mA
